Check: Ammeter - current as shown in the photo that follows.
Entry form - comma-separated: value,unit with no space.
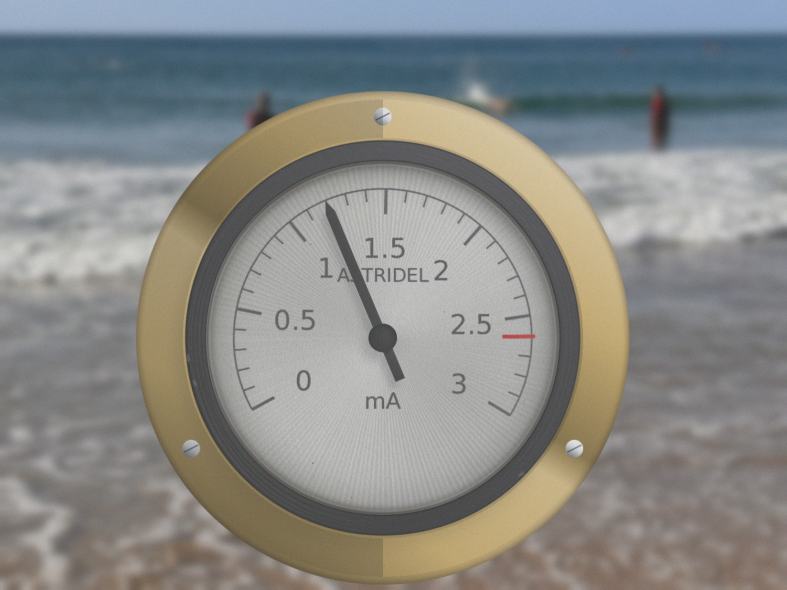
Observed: 1.2,mA
